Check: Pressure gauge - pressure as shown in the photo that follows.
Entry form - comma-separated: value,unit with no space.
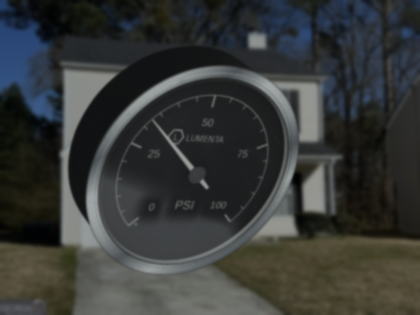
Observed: 32.5,psi
